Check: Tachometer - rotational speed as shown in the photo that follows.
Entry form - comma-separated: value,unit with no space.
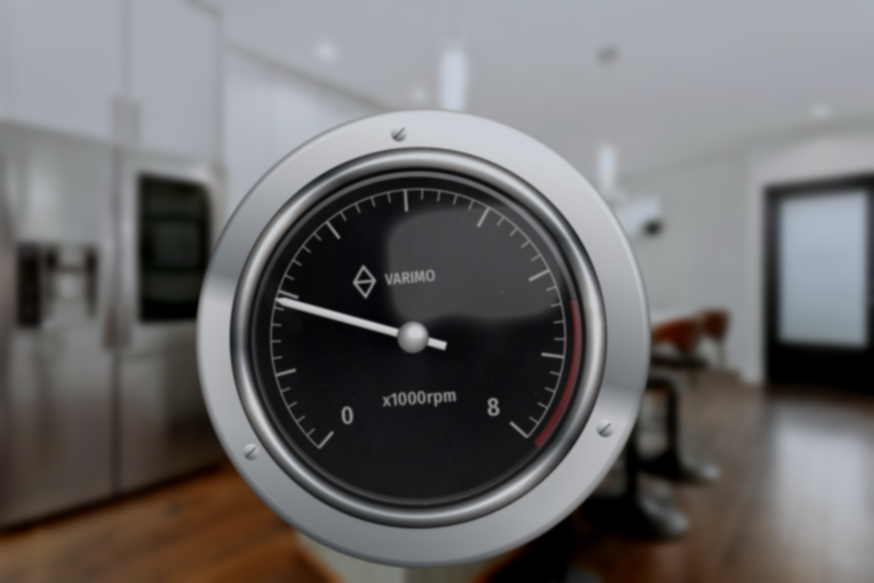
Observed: 1900,rpm
